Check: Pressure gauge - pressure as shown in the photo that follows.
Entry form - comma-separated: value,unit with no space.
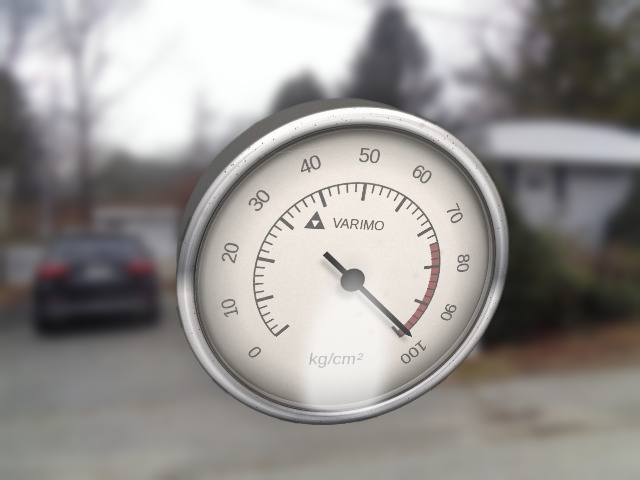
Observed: 98,kg/cm²
